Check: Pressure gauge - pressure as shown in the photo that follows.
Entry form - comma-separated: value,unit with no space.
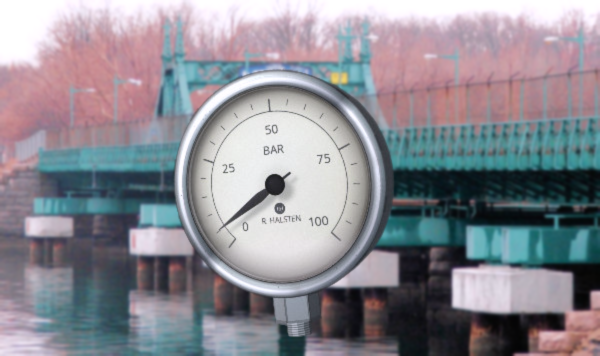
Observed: 5,bar
